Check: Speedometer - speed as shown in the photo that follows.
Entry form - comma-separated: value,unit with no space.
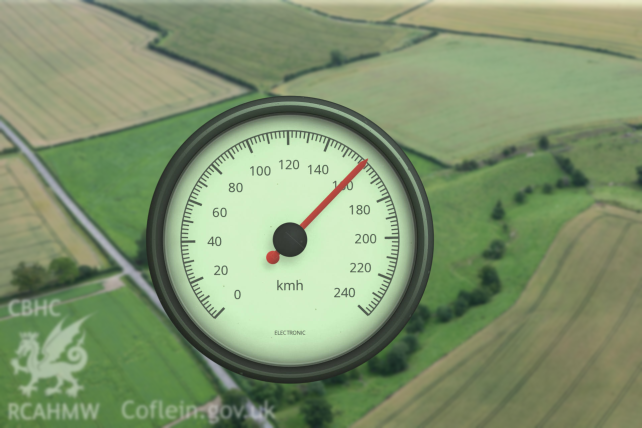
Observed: 160,km/h
